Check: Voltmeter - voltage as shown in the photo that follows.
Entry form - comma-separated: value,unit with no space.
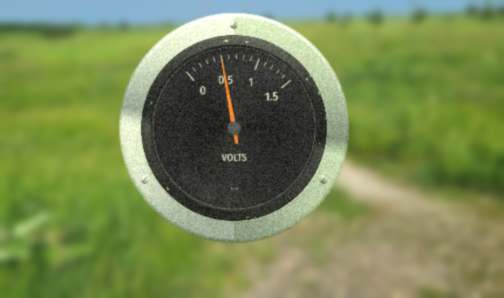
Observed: 0.5,V
